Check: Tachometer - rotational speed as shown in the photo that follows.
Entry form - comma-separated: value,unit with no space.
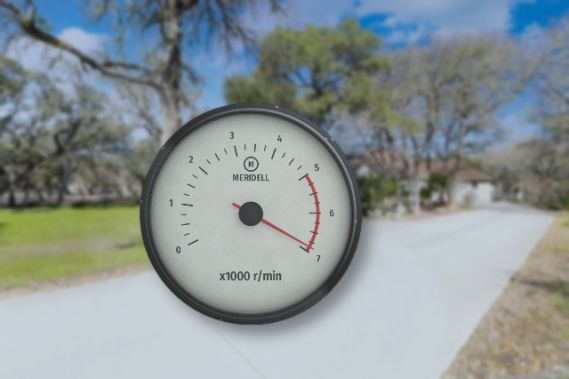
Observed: 6875,rpm
